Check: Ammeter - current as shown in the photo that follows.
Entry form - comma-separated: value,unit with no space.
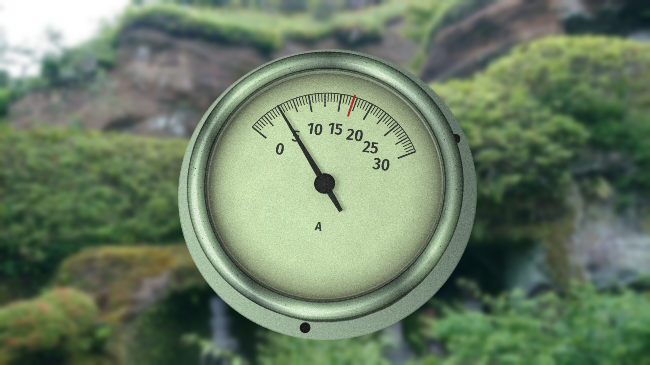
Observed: 5,A
